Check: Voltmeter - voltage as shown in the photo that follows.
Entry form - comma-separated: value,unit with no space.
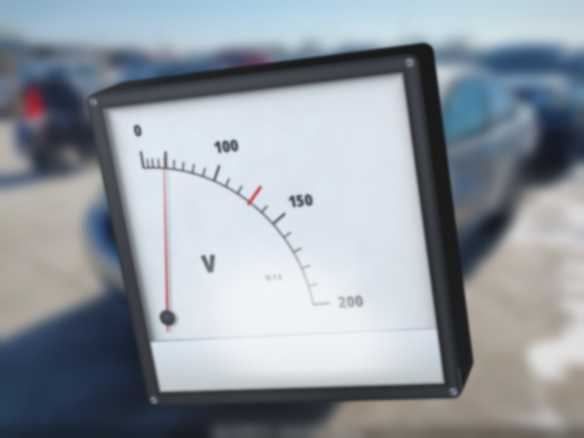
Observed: 50,V
